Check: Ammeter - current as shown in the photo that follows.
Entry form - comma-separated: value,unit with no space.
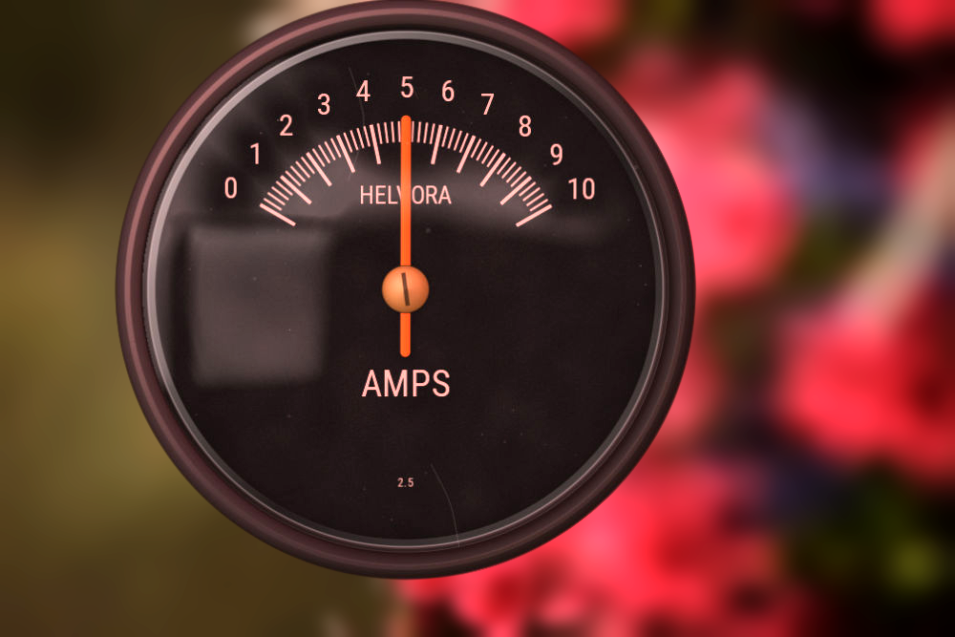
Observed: 5,A
